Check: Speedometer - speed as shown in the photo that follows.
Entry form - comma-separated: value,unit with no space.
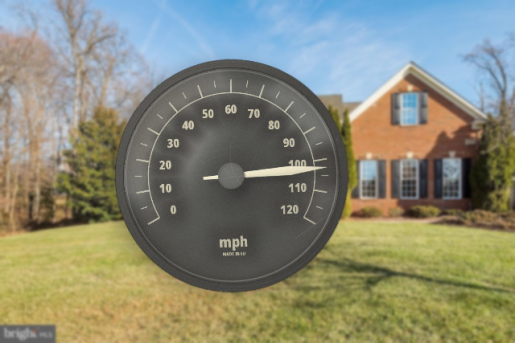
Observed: 102.5,mph
